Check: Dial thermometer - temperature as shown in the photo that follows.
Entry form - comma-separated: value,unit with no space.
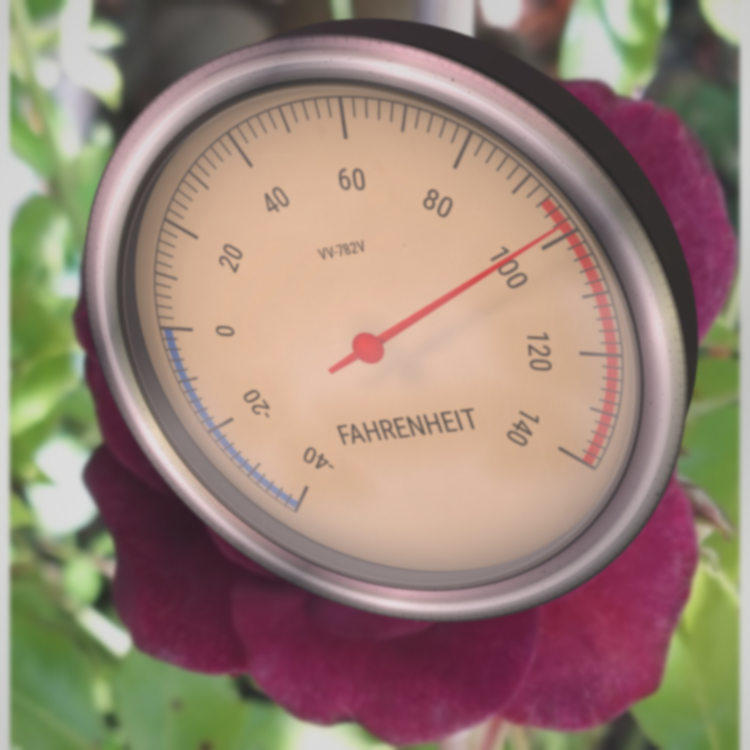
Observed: 98,°F
